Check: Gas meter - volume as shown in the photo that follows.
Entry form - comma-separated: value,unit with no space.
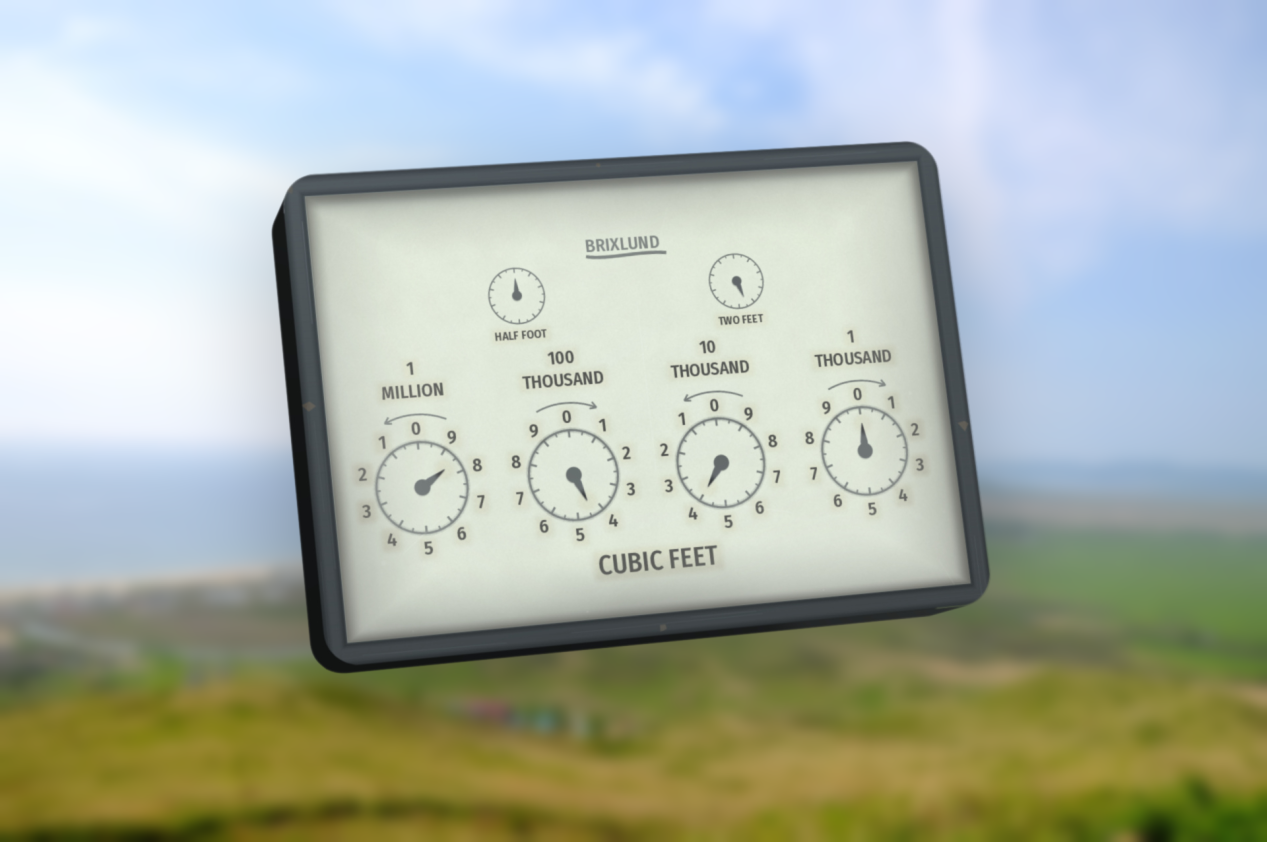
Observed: 844000,ft³
